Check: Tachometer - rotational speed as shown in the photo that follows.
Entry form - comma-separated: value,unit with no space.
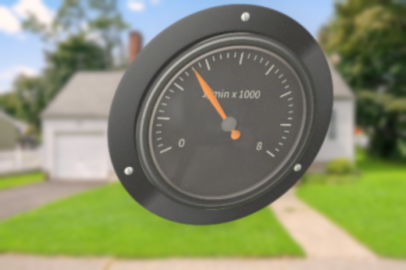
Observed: 2600,rpm
